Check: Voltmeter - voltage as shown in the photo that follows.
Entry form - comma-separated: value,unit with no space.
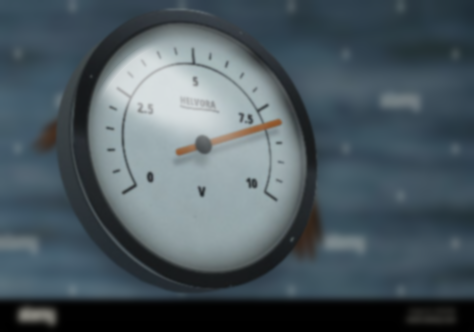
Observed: 8,V
